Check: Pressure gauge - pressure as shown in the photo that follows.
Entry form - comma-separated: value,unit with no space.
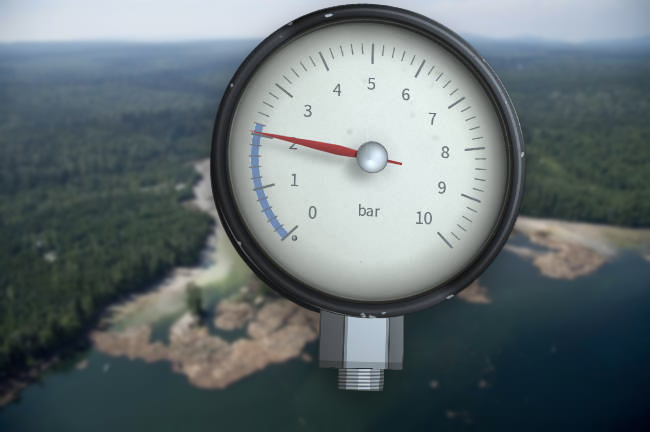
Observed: 2,bar
